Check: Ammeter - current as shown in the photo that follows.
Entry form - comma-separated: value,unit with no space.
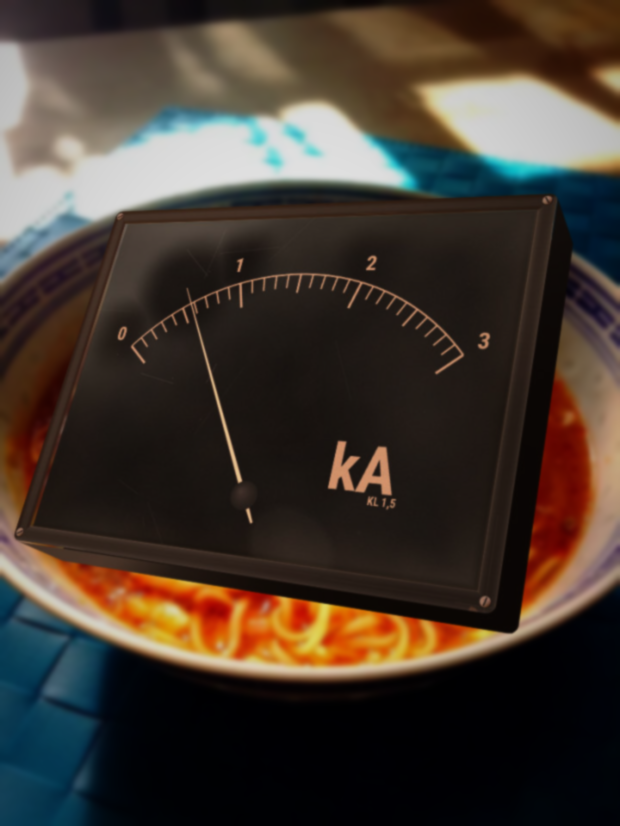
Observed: 0.6,kA
